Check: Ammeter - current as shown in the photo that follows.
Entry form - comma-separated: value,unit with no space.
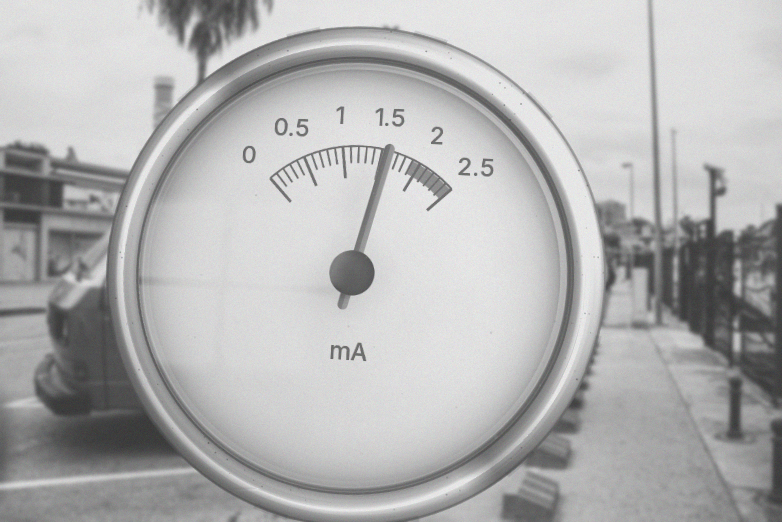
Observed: 1.6,mA
